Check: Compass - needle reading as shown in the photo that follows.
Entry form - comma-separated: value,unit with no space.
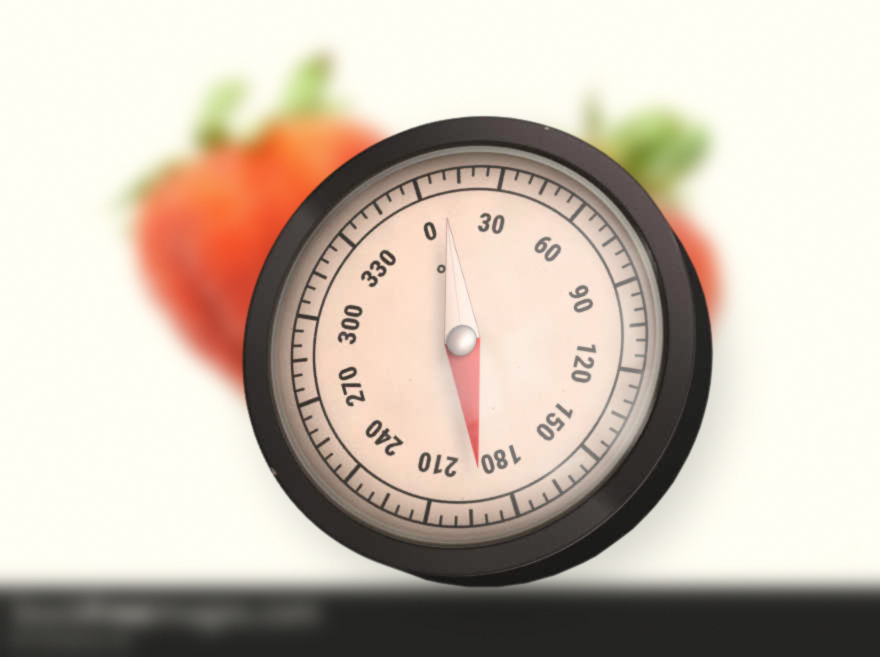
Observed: 190,°
